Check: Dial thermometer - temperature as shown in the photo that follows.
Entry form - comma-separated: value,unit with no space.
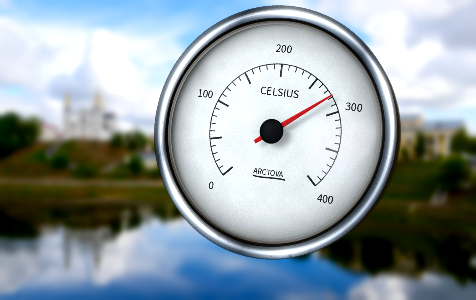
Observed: 280,°C
